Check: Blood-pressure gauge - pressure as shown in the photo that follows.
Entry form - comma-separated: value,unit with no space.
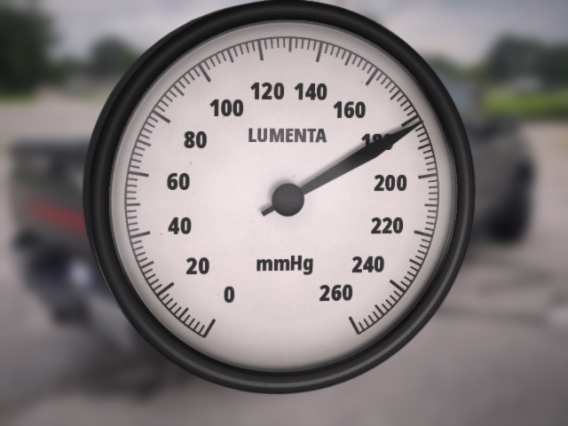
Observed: 182,mmHg
